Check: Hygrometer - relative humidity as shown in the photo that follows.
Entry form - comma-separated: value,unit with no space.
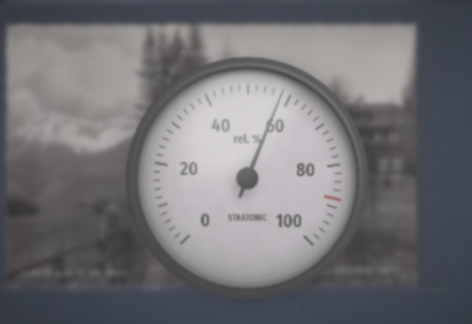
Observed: 58,%
